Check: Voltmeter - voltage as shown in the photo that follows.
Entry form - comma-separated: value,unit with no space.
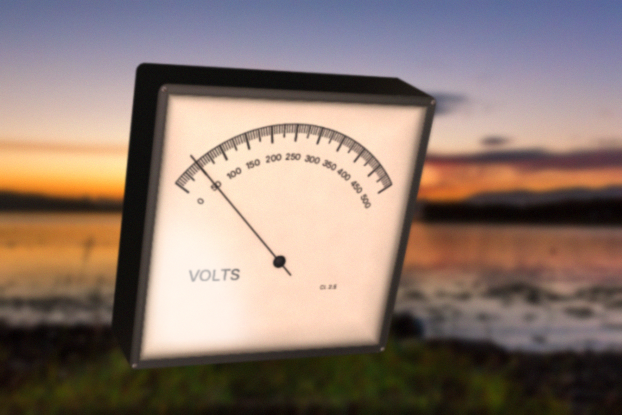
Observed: 50,V
